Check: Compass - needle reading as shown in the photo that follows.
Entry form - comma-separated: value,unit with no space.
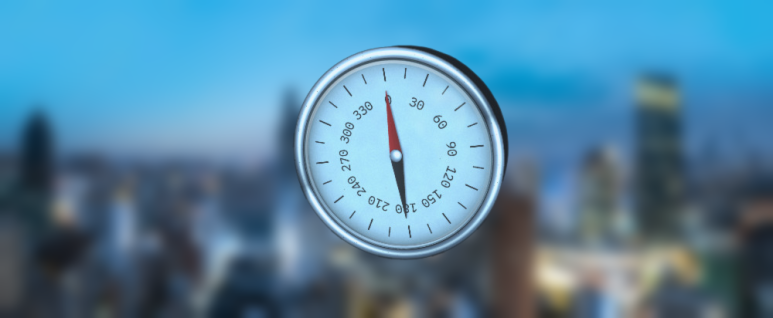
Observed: 0,°
